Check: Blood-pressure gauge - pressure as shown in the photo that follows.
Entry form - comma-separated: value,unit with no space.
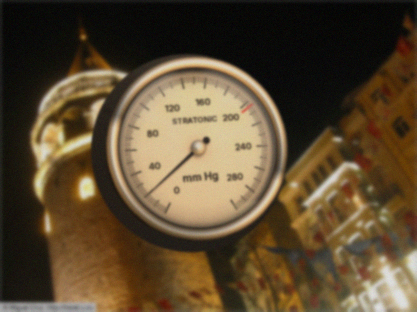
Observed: 20,mmHg
